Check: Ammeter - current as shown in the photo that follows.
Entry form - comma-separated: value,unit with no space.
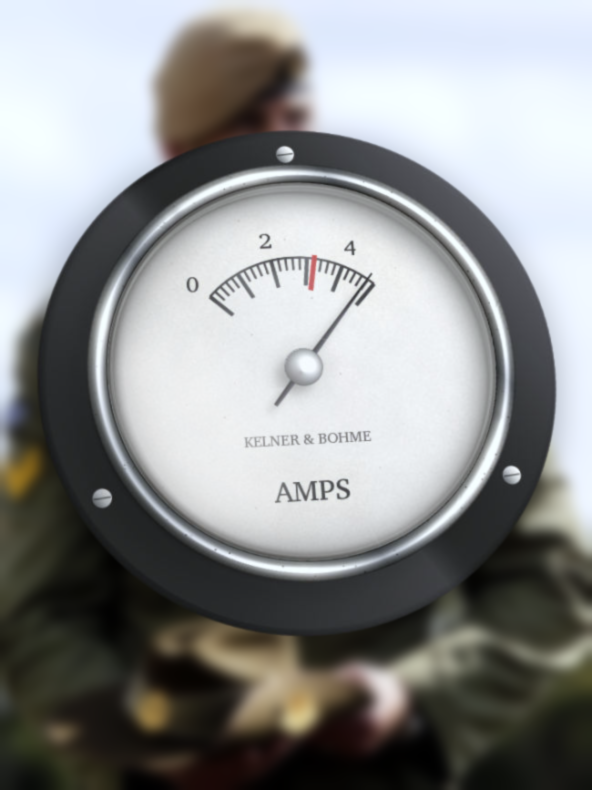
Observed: 4.8,A
